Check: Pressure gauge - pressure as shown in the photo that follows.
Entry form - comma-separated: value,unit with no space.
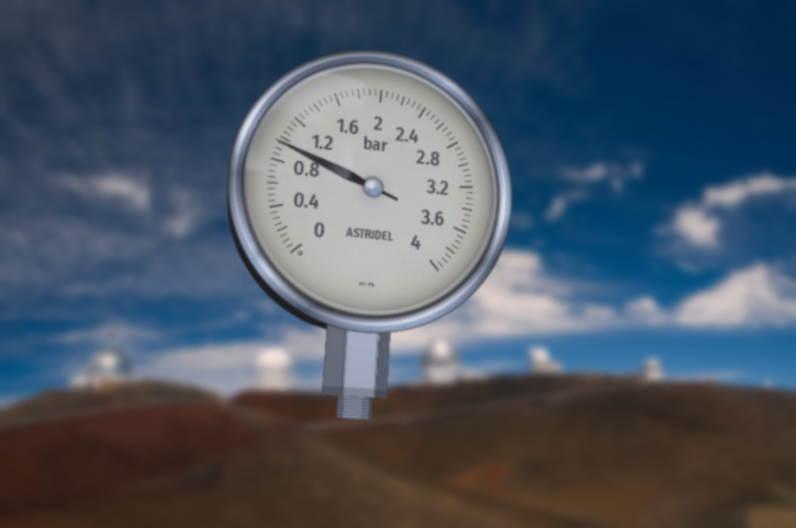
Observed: 0.95,bar
